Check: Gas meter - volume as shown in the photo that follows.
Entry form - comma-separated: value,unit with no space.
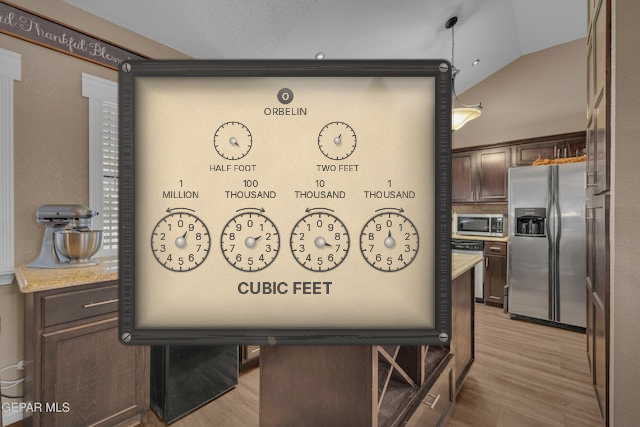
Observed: 917000,ft³
